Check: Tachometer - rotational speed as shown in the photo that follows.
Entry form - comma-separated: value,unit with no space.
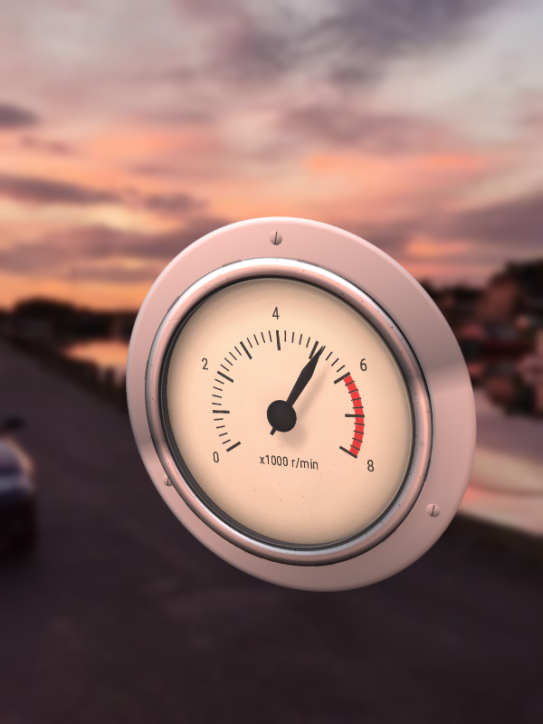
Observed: 5200,rpm
